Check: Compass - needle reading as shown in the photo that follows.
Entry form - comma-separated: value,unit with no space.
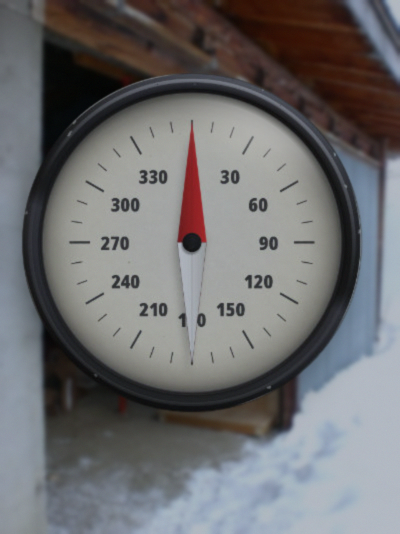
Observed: 0,°
